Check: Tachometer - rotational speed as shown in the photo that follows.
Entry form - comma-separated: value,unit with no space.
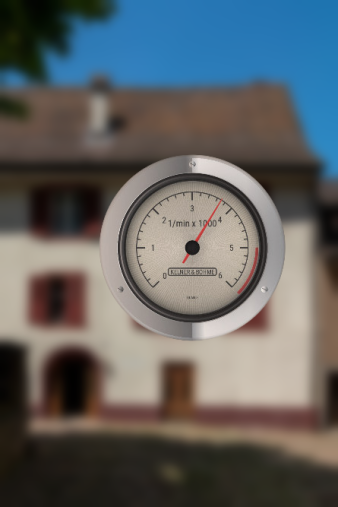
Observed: 3700,rpm
